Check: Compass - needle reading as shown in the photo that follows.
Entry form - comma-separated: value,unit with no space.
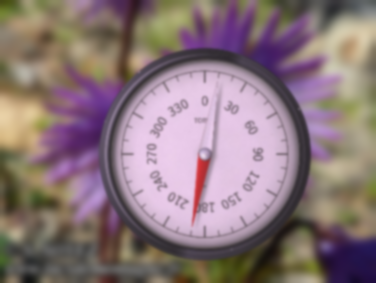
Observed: 190,°
